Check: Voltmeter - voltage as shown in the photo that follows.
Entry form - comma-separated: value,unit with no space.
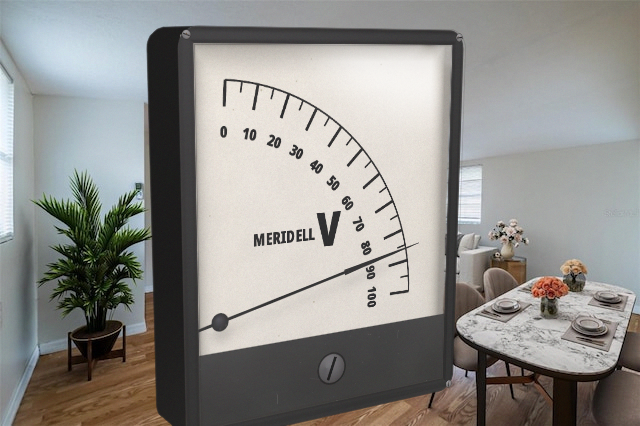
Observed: 85,V
